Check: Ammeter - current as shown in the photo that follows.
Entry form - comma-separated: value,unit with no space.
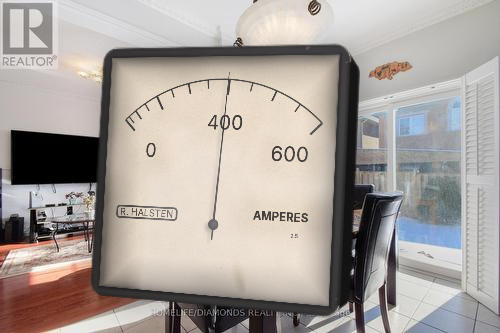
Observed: 400,A
